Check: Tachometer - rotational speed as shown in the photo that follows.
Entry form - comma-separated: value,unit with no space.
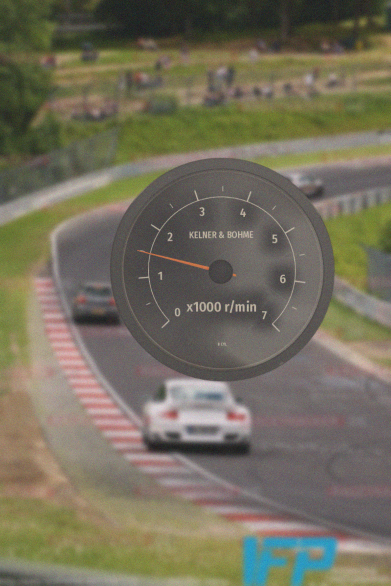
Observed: 1500,rpm
